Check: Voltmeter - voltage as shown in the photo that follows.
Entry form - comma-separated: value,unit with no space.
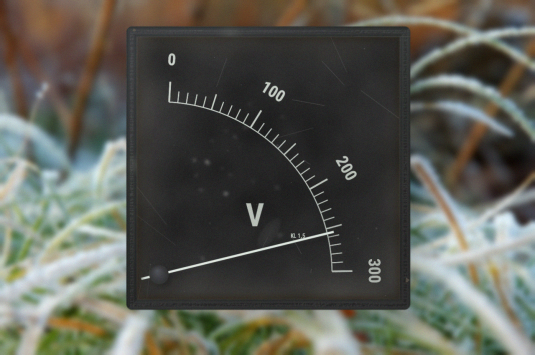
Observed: 255,V
